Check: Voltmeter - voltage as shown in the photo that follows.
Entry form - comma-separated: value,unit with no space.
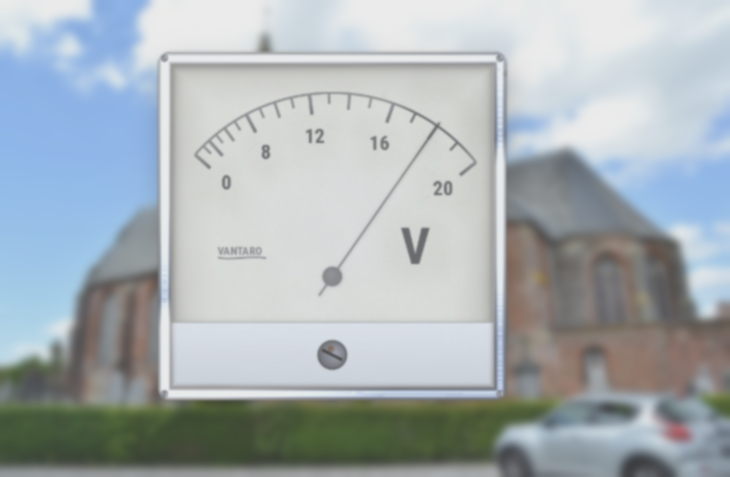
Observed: 18,V
